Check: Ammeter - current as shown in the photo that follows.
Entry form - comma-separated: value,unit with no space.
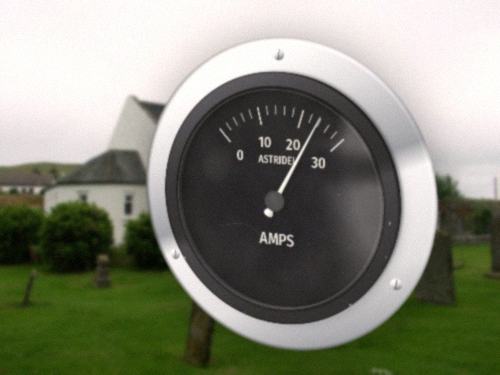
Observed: 24,A
